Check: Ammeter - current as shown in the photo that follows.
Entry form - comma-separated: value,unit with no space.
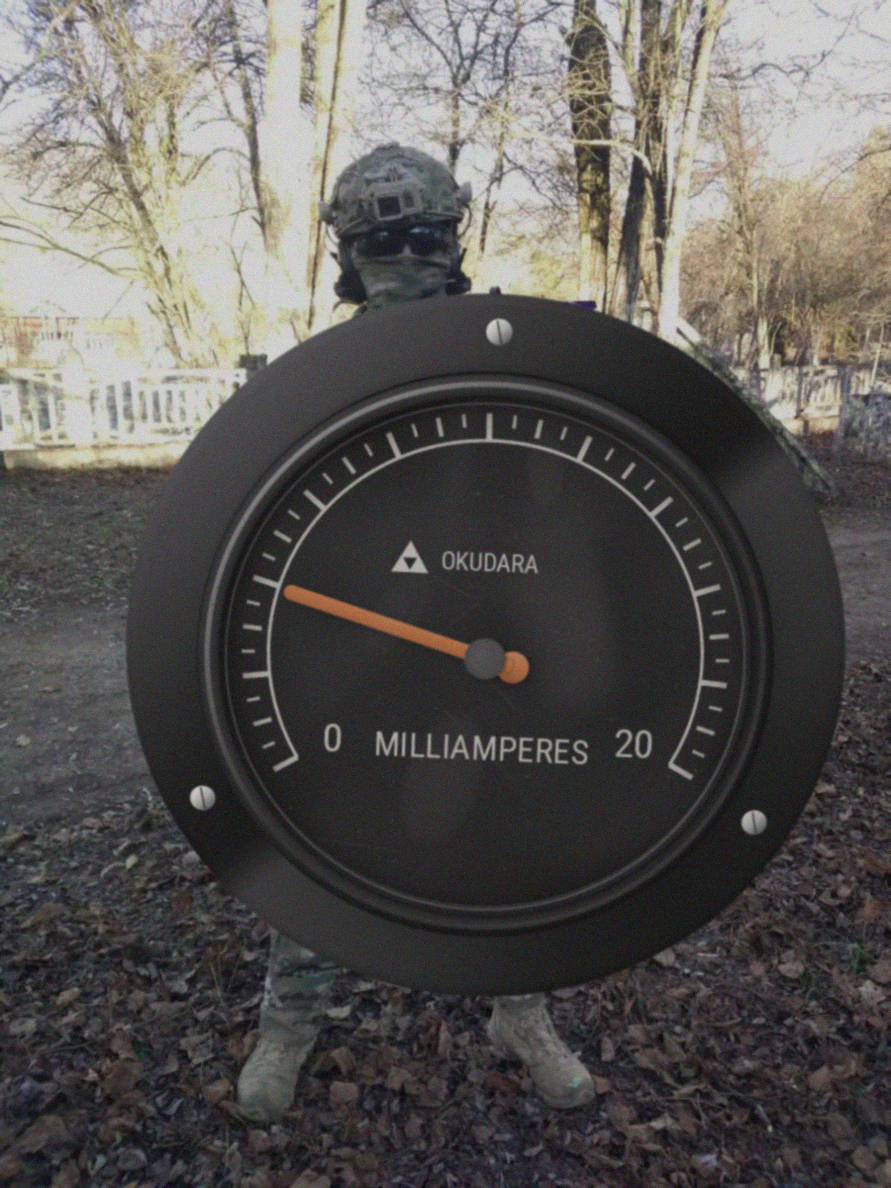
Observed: 4,mA
